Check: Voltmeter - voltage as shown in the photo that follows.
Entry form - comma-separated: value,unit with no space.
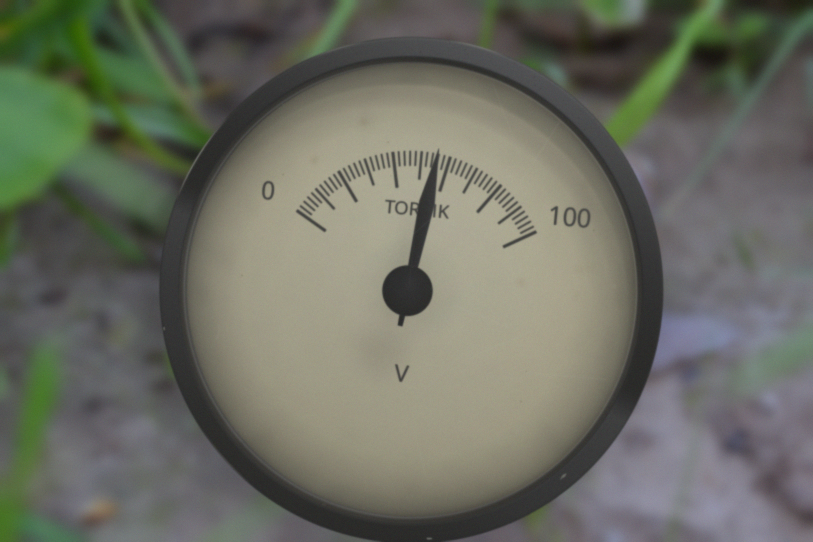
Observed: 56,V
